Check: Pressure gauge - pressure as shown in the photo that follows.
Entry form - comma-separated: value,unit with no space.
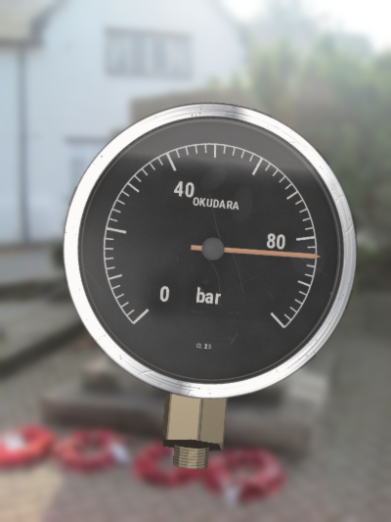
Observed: 84,bar
